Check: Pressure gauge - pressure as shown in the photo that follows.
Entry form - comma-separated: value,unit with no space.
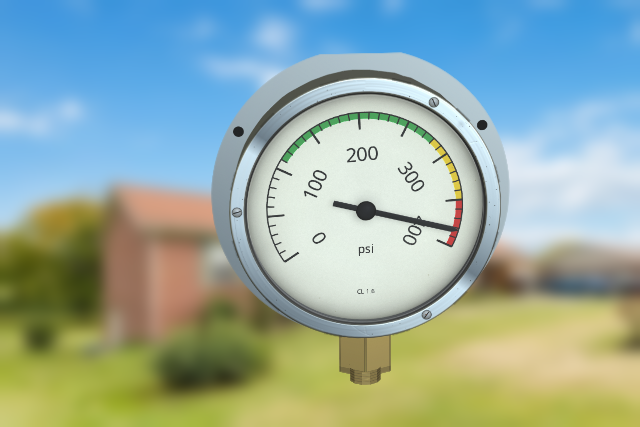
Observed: 380,psi
